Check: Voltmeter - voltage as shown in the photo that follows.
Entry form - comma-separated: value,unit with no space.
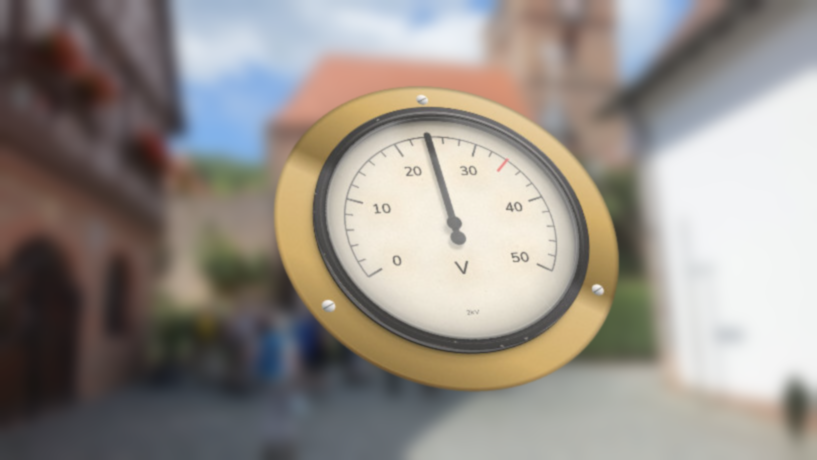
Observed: 24,V
